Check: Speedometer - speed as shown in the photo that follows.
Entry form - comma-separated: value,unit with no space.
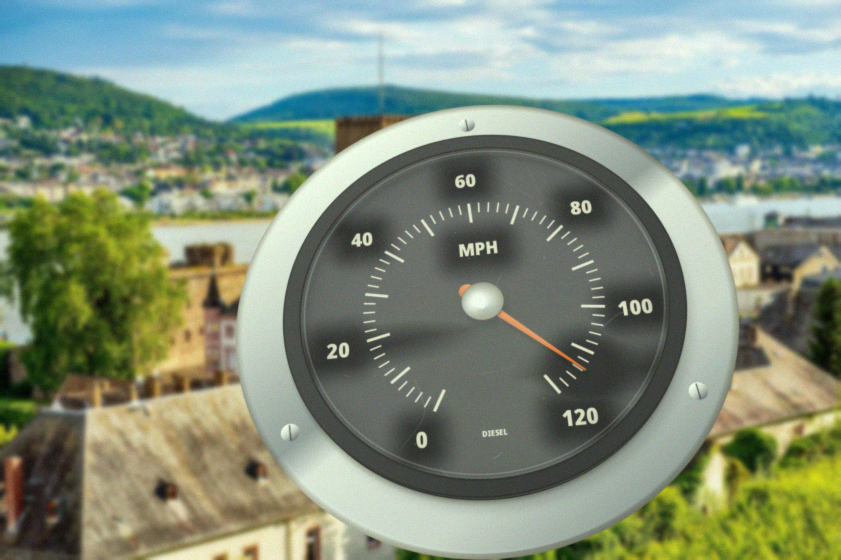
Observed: 114,mph
